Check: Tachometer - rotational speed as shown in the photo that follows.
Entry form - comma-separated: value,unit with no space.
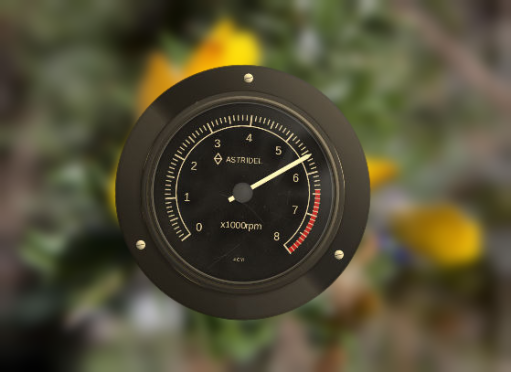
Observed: 5600,rpm
